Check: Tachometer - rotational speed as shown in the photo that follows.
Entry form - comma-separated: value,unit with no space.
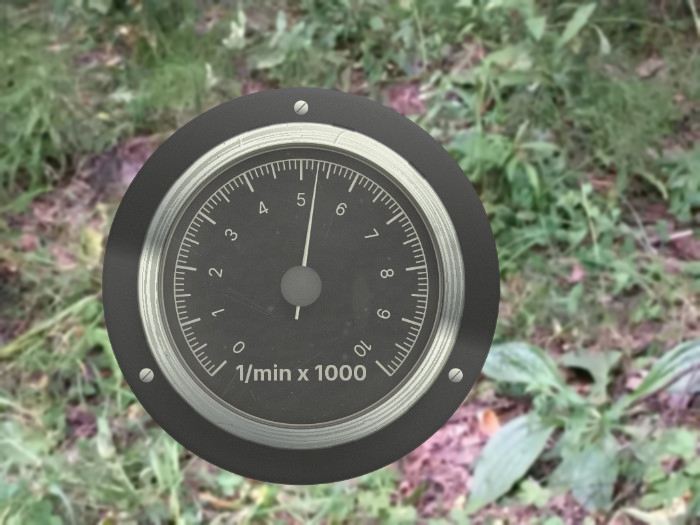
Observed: 5300,rpm
